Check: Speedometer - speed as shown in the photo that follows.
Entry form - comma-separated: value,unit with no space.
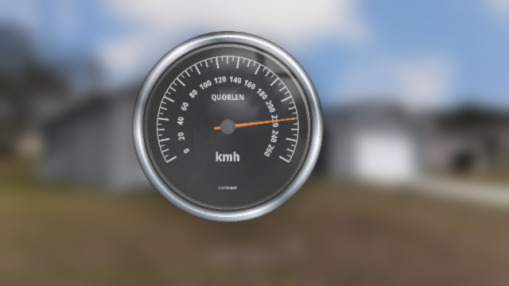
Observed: 220,km/h
